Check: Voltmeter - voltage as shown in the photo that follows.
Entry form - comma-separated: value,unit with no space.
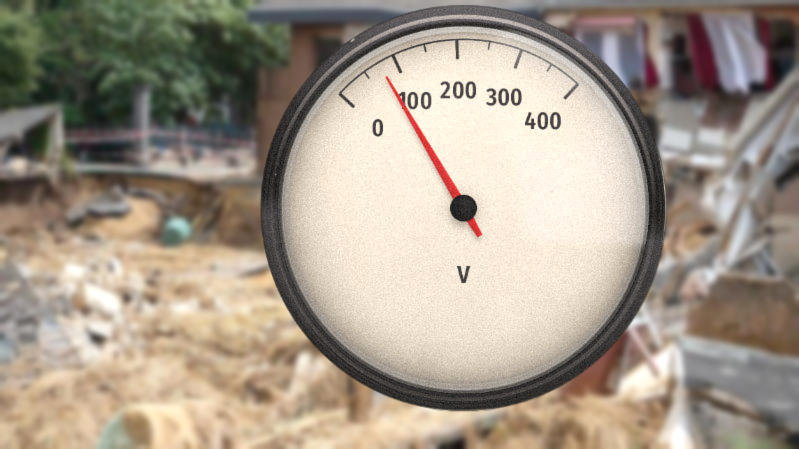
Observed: 75,V
